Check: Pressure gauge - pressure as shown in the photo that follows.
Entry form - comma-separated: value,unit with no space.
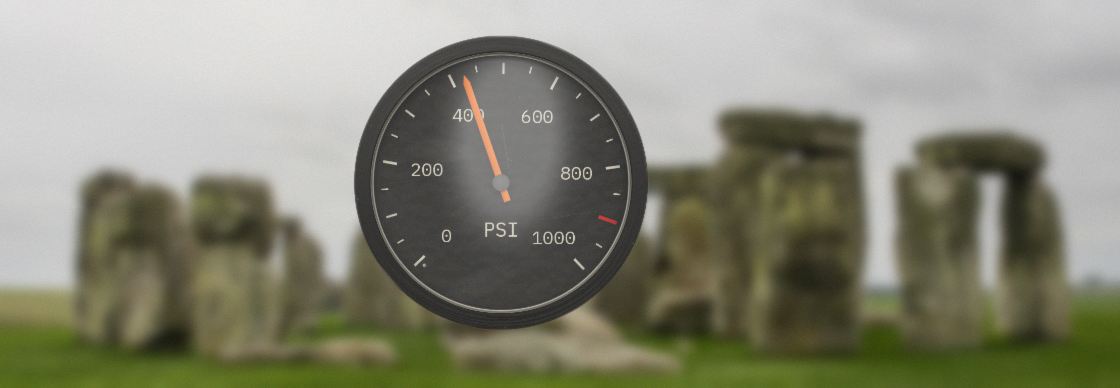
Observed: 425,psi
